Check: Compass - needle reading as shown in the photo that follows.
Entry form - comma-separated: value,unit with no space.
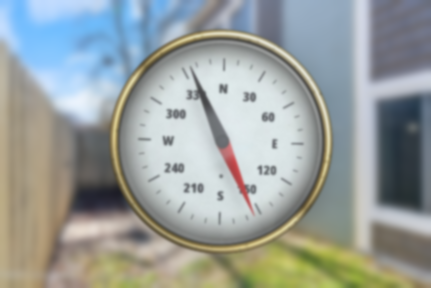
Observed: 155,°
